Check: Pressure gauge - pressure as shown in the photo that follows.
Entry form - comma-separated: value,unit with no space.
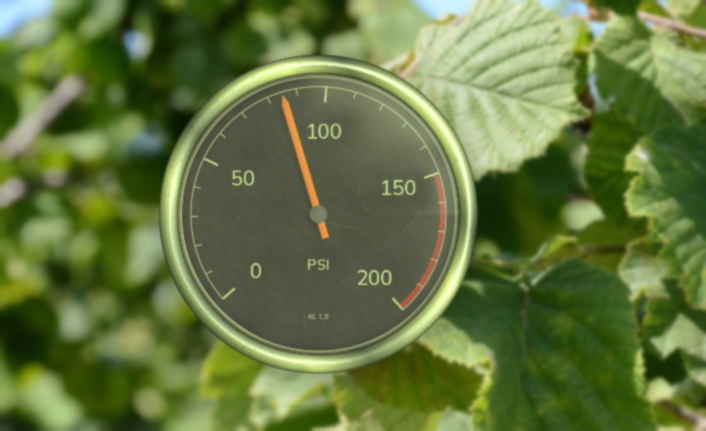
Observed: 85,psi
